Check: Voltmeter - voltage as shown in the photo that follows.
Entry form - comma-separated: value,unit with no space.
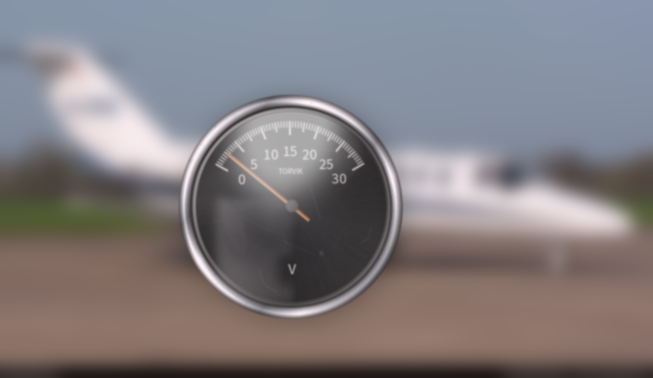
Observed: 2.5,V
